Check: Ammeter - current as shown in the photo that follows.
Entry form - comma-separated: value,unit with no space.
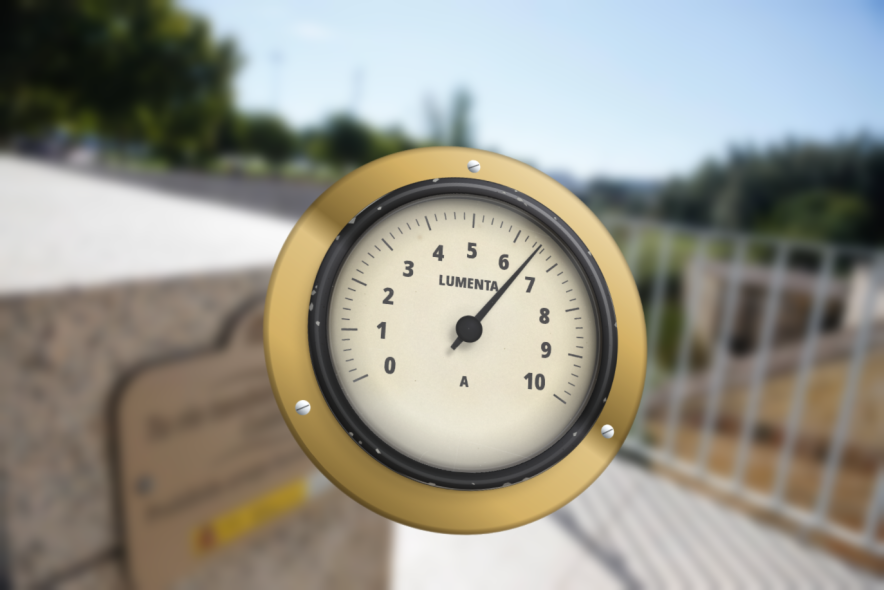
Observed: 6.5,A
